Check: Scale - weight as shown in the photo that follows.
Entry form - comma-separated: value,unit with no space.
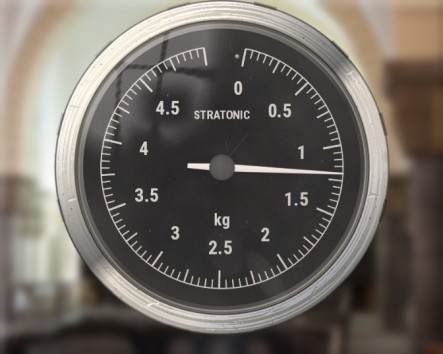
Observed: 1.2,kg
